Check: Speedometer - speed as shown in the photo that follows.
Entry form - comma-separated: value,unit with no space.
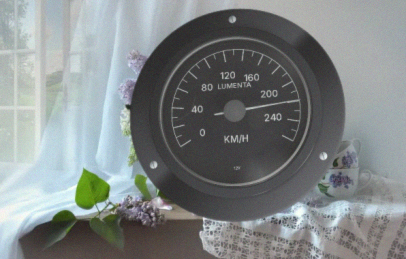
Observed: 220,km/h
